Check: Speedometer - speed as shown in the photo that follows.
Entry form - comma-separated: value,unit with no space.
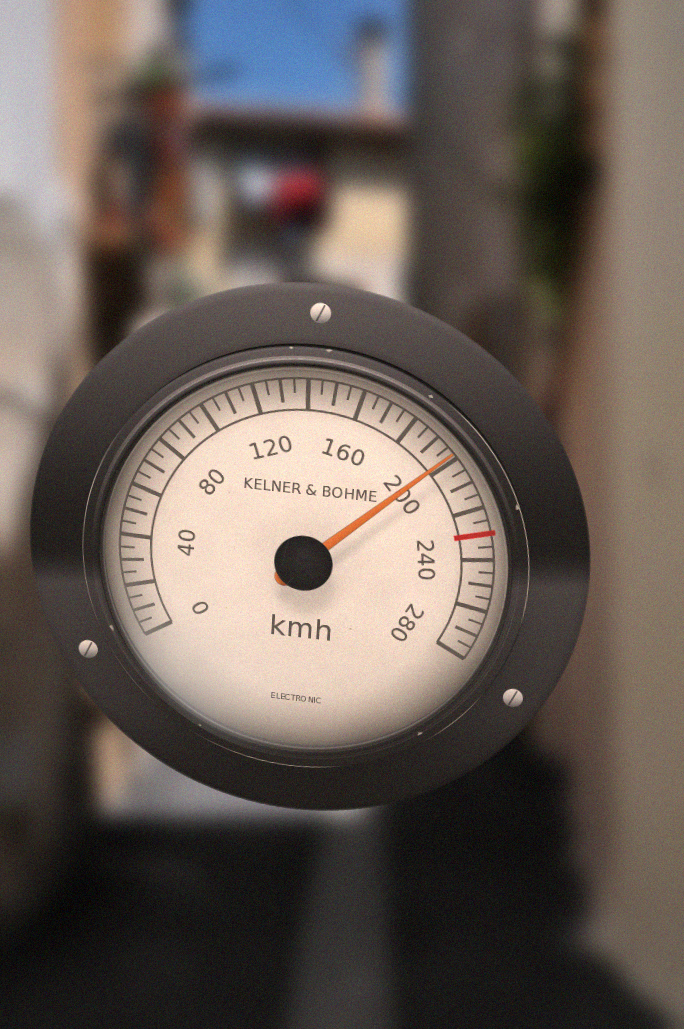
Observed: 197.5,km/h
